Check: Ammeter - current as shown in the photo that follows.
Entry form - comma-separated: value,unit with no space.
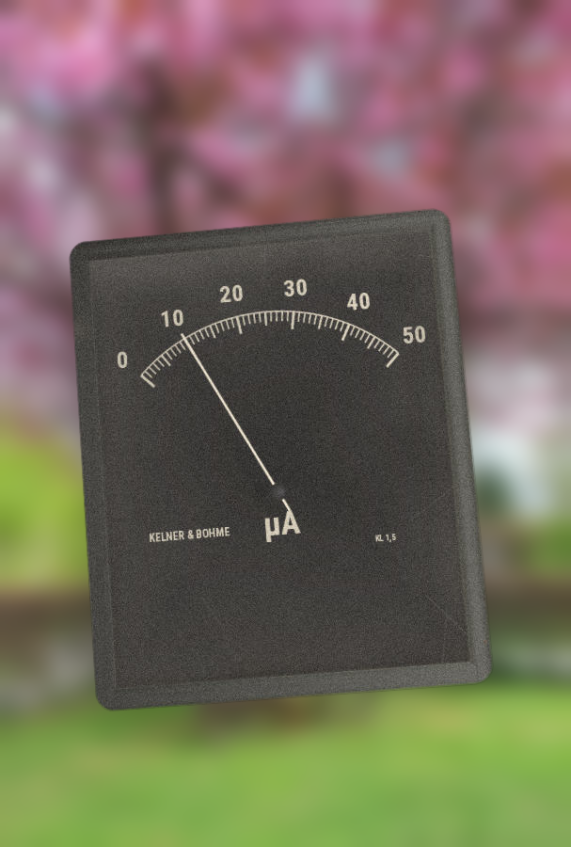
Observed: 10,µA
